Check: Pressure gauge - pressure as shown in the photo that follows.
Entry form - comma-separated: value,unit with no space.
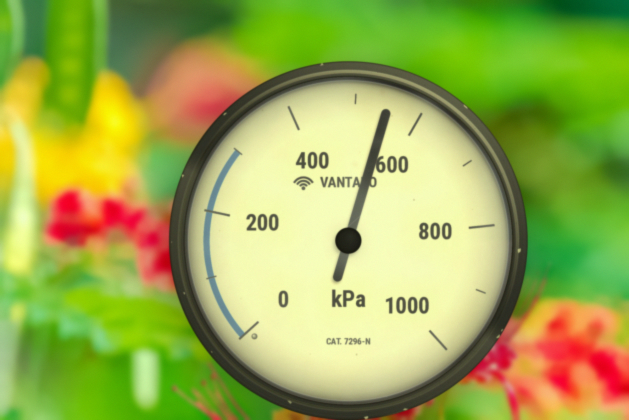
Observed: 550,kPa
